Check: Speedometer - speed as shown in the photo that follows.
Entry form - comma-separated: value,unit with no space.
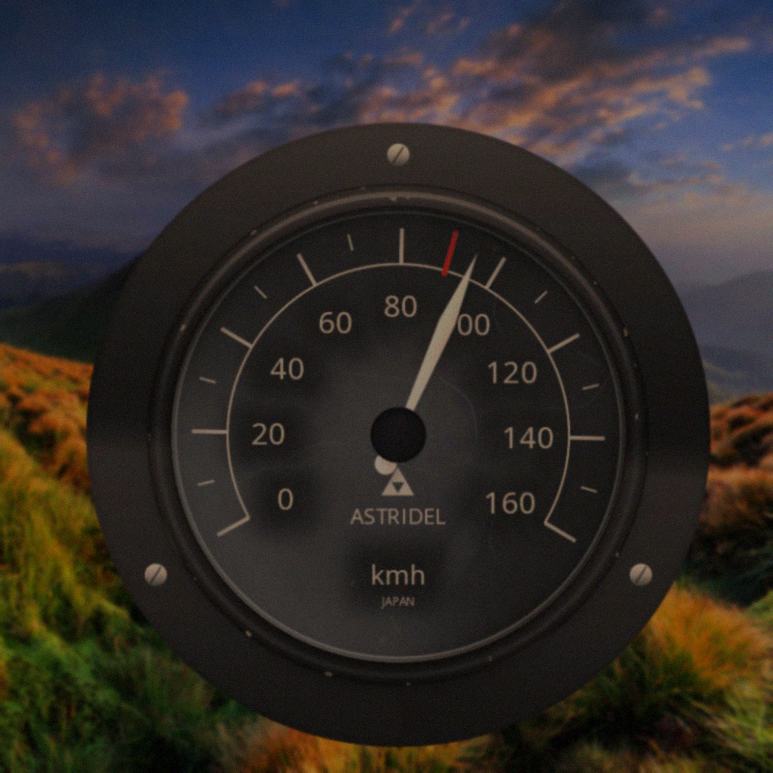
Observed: 95,km/h
